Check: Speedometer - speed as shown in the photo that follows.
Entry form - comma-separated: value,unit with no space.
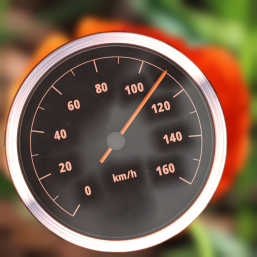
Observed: 110,km/h
